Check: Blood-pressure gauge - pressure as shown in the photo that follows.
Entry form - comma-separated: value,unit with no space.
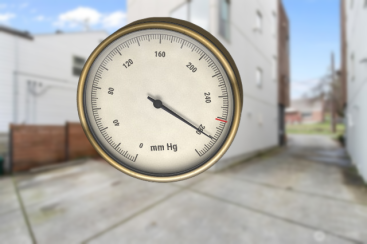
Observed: 280,mmHg
